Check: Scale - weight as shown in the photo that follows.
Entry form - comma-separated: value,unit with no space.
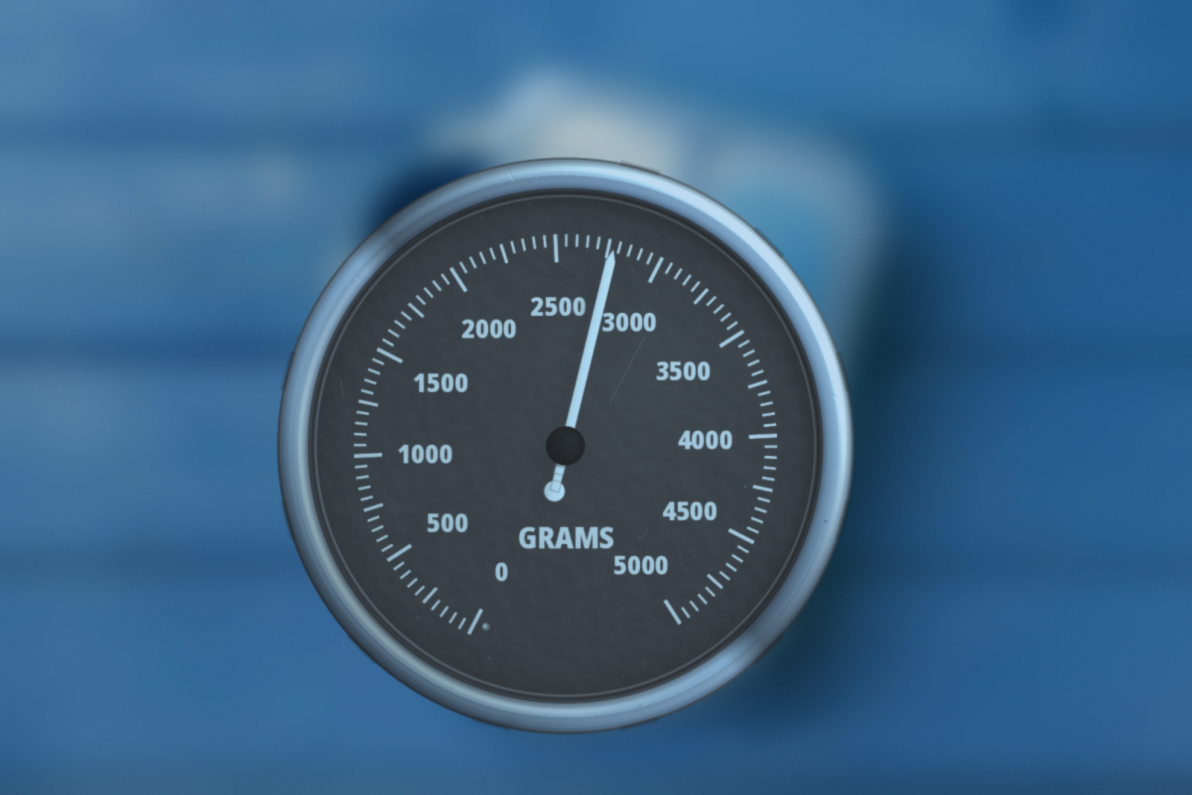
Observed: 2775,g
